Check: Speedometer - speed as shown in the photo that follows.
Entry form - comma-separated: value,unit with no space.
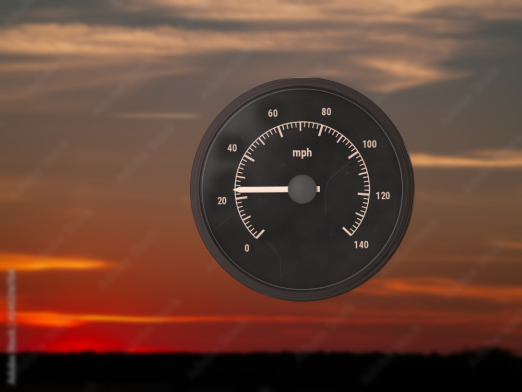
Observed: 24,mph
